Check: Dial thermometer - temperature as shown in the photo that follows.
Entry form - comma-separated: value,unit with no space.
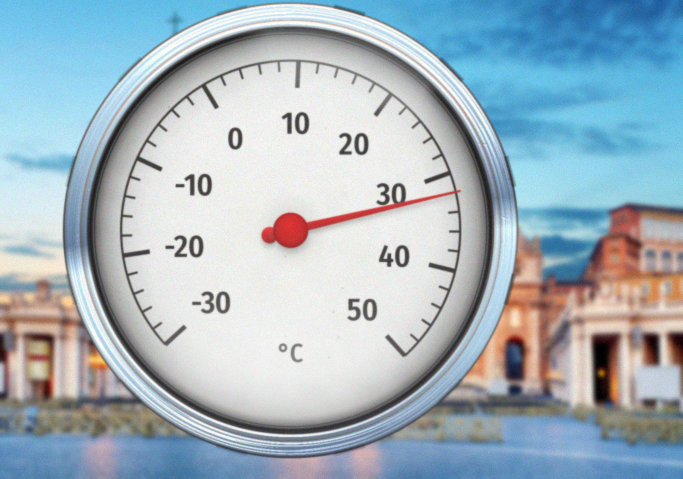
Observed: 32,°C
